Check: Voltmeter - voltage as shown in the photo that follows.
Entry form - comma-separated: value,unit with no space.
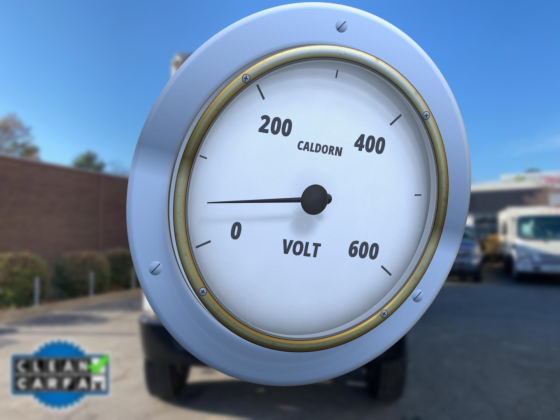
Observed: 50,V
